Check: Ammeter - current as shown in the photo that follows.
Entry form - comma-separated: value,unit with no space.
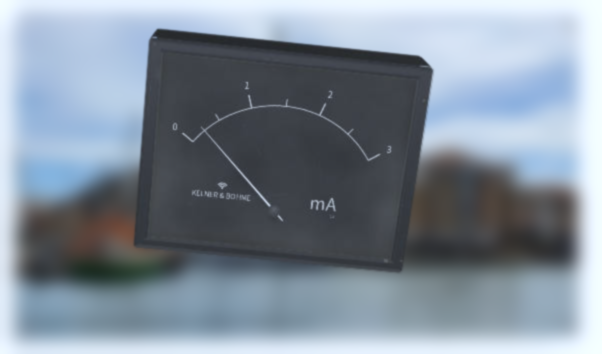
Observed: 0.25,mA
